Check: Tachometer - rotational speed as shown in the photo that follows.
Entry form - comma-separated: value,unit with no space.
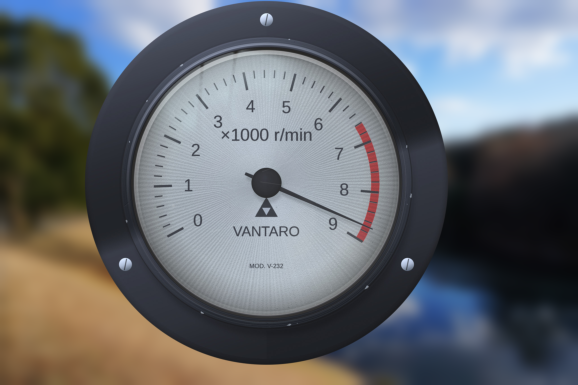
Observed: 8700,rpm
